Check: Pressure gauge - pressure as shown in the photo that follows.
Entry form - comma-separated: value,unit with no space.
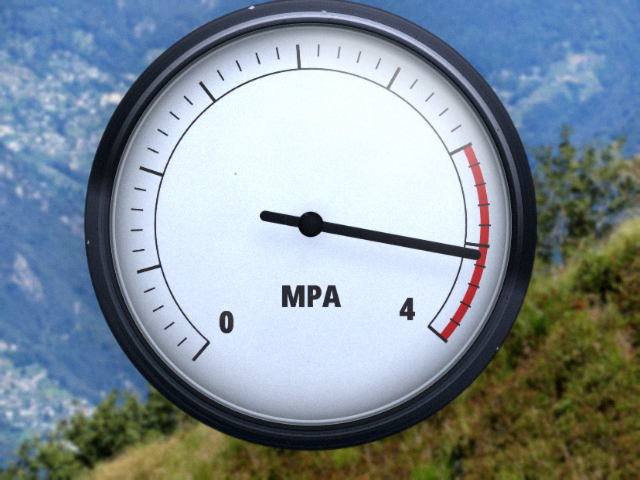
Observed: 3.55,MPa
